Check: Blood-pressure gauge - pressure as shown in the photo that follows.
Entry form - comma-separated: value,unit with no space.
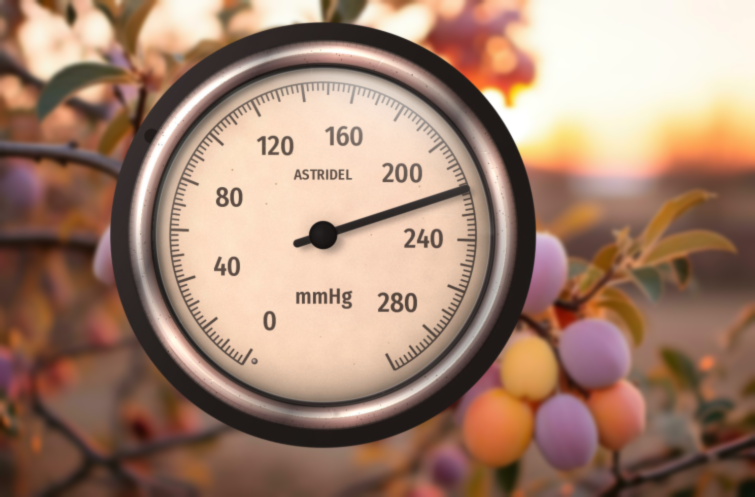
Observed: 220,mmHg
